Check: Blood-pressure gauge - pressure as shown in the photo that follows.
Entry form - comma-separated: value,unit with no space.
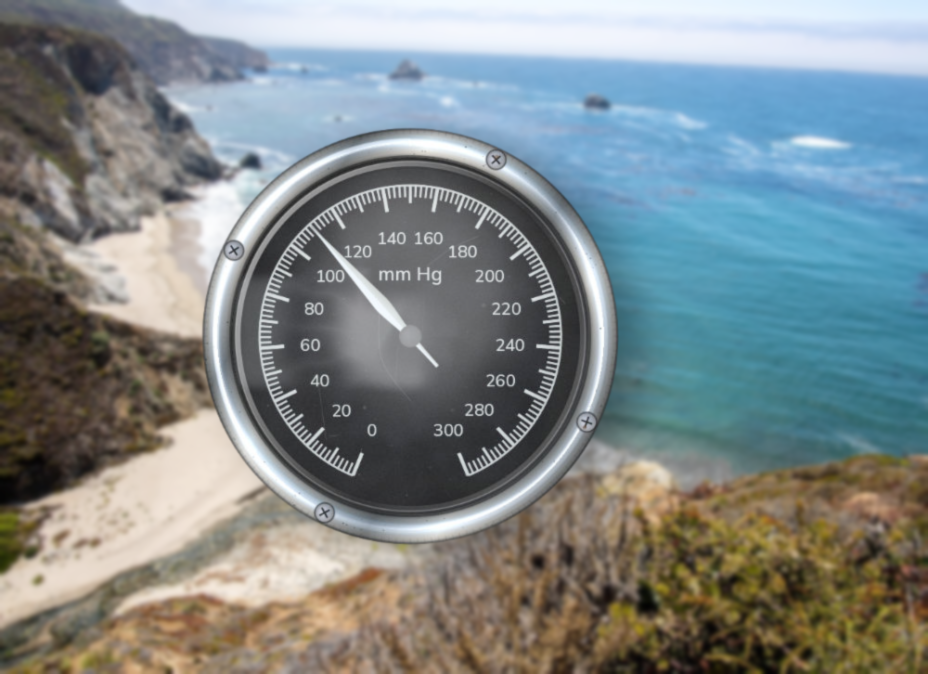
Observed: 110,mmHg
